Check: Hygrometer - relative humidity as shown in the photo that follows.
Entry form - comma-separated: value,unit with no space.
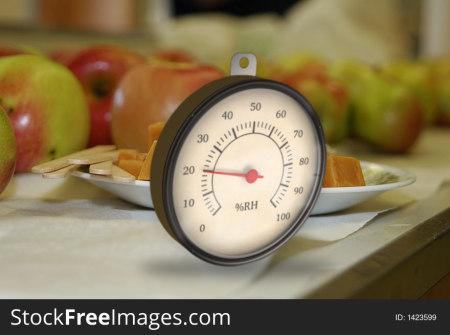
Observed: 20,%
